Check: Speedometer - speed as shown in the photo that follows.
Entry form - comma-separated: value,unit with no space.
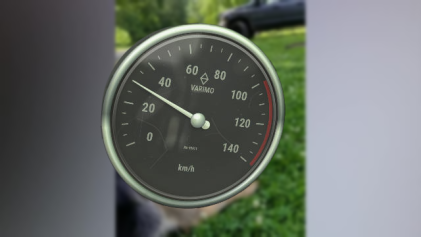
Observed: 30,km/h
